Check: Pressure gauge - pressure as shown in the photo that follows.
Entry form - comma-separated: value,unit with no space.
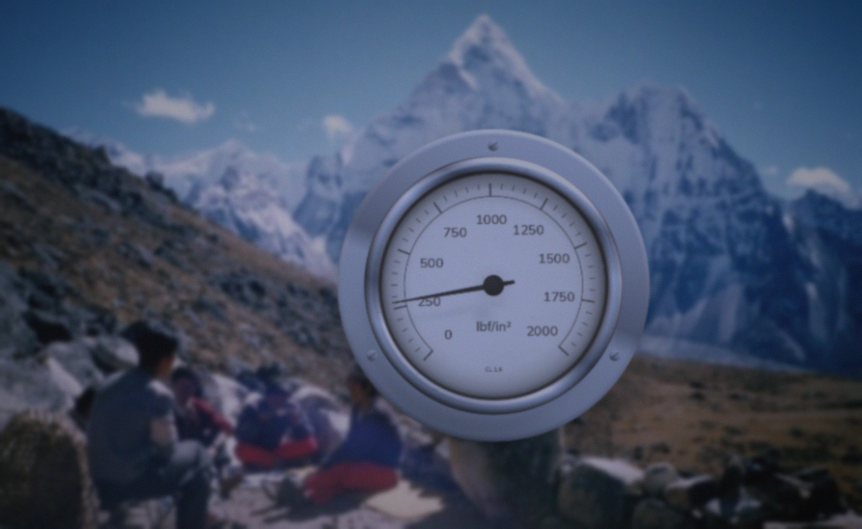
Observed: 275,psi
